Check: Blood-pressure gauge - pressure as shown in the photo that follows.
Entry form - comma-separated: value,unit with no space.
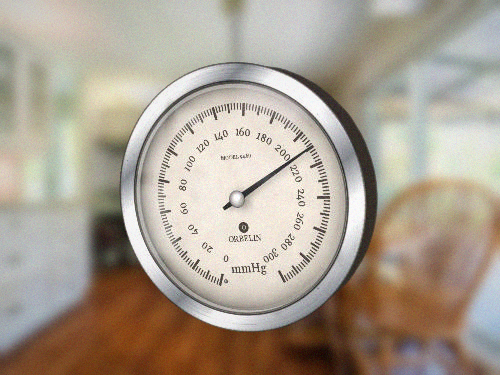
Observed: 210,mmHg
